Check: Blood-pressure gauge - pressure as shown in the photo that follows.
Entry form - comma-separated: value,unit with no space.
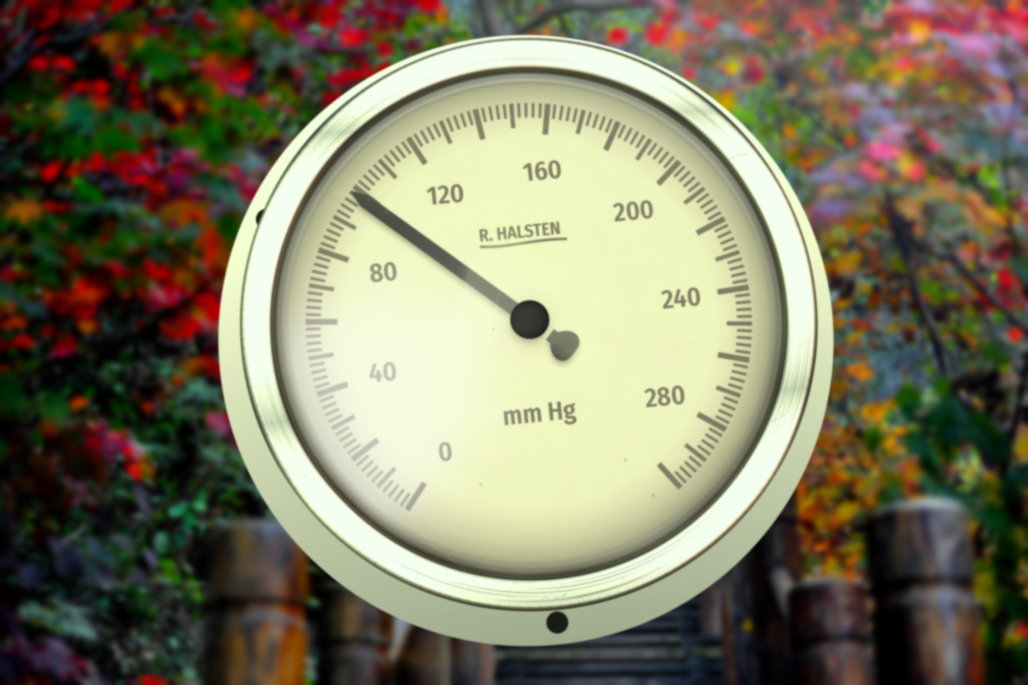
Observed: 98,mmHg
